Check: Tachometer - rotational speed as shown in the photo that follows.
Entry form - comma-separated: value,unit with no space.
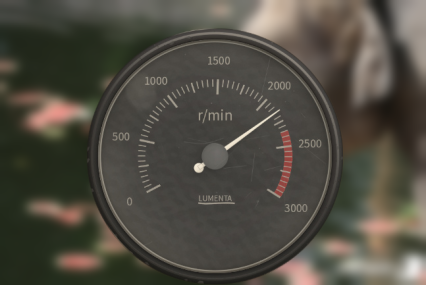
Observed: 2150,rpm
